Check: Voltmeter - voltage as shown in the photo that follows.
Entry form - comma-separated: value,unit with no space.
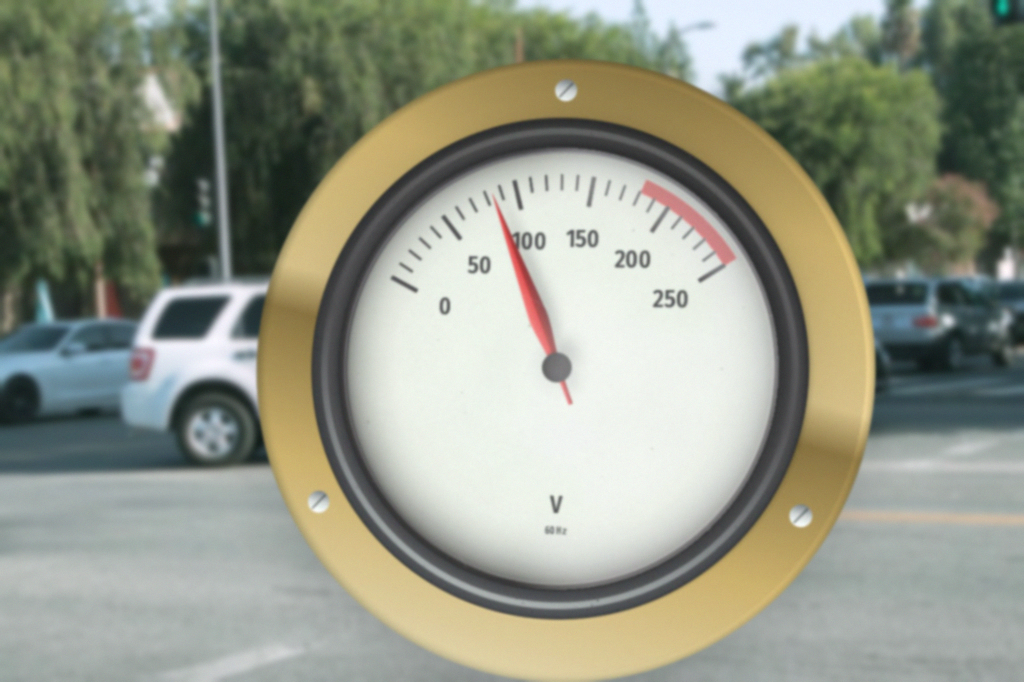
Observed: 85,V
